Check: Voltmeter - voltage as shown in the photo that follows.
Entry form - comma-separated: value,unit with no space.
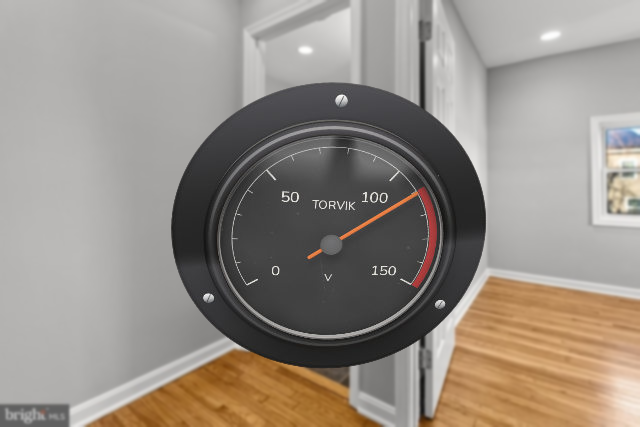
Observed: 110,V
